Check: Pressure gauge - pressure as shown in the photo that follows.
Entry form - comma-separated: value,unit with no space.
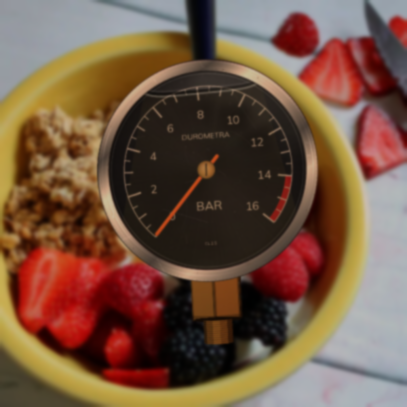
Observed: 0,bar
